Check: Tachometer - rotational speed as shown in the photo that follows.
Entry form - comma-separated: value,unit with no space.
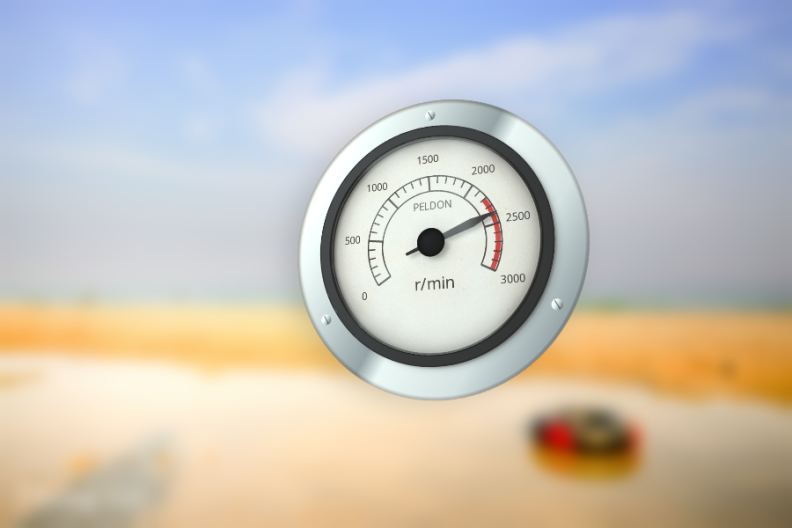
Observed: 2400,rpm
